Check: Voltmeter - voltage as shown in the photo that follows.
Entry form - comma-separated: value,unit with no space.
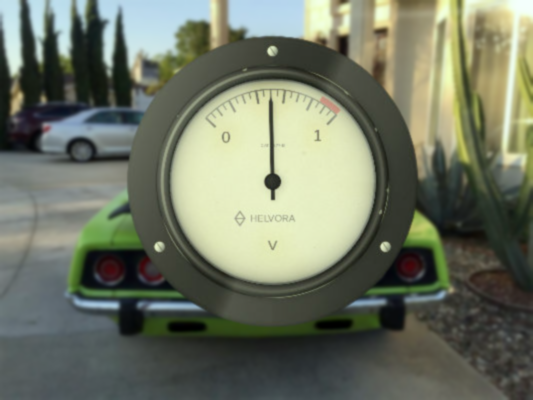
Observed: 0.5,V
